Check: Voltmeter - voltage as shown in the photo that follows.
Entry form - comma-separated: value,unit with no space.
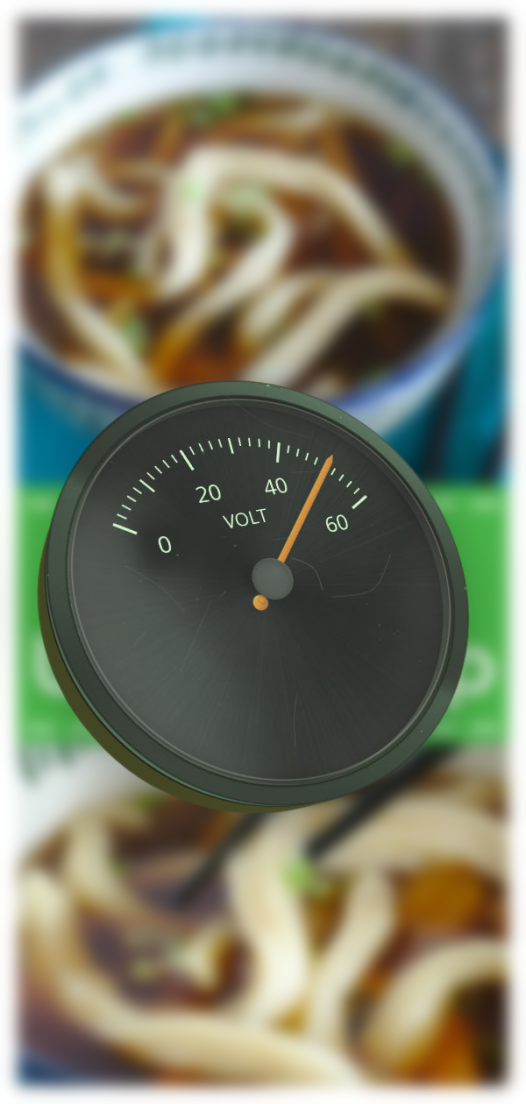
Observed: 50,V
